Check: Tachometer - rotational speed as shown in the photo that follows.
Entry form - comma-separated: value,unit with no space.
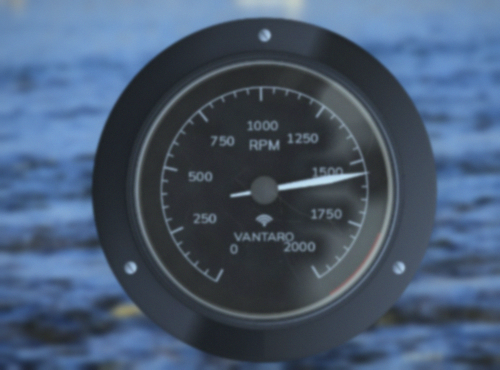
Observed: 1550,rpm
